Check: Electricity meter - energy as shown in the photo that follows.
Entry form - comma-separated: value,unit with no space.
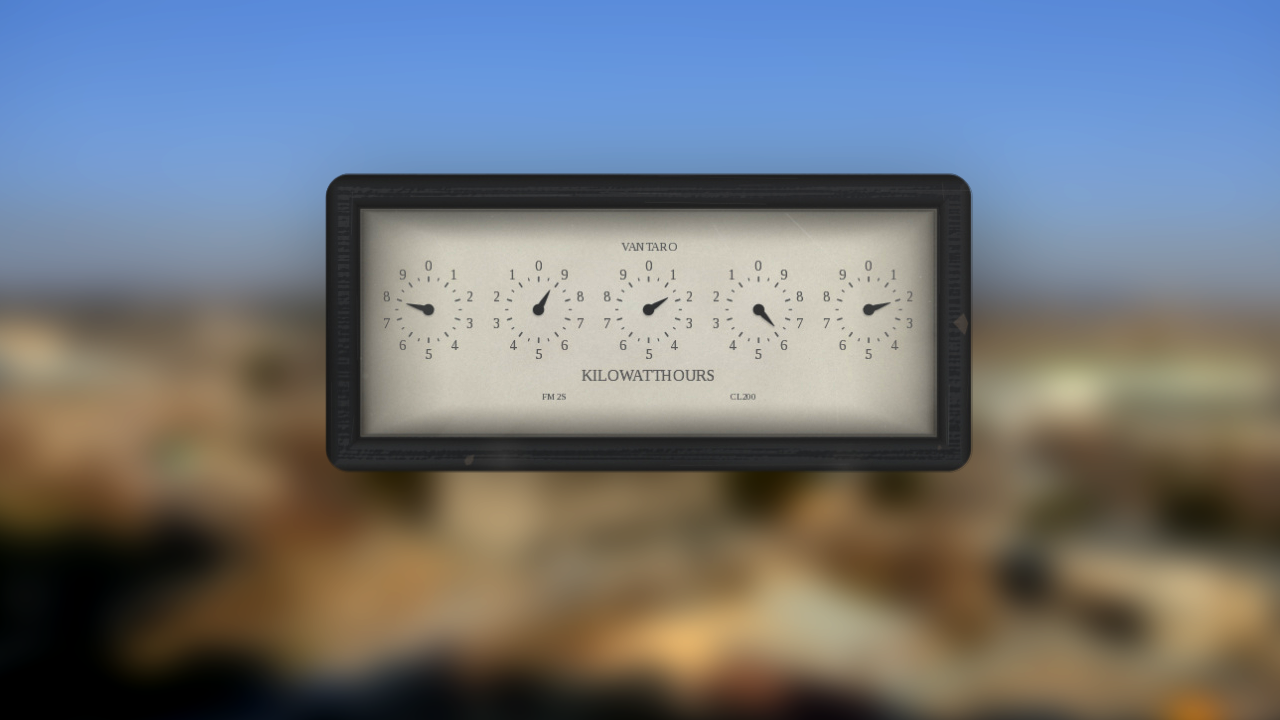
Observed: 79162,kWh
